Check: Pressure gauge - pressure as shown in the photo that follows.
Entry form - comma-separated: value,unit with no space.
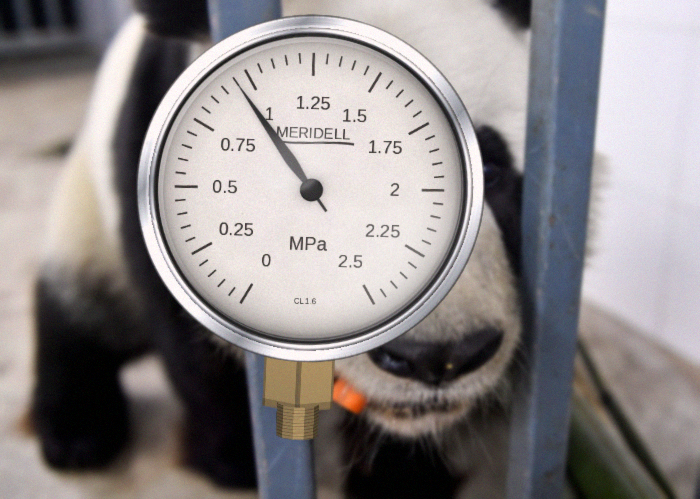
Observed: 0.95,MPa
